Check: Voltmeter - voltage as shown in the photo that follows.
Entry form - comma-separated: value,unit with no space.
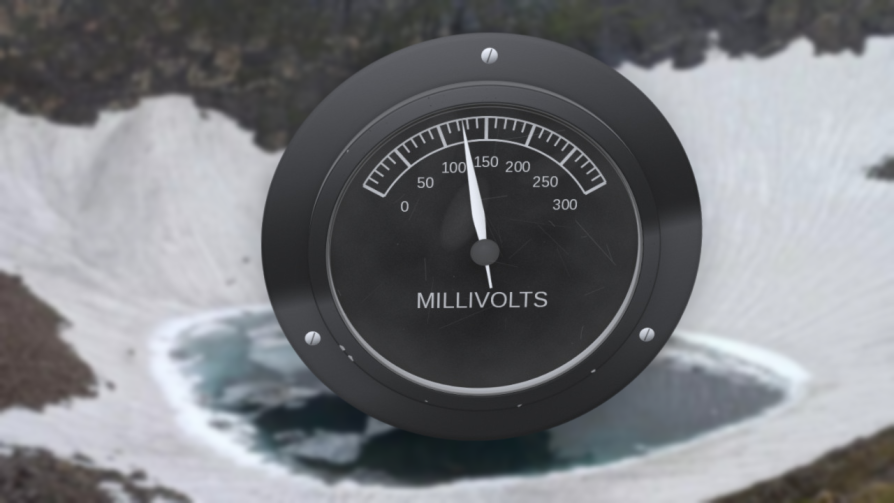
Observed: 125,mV
